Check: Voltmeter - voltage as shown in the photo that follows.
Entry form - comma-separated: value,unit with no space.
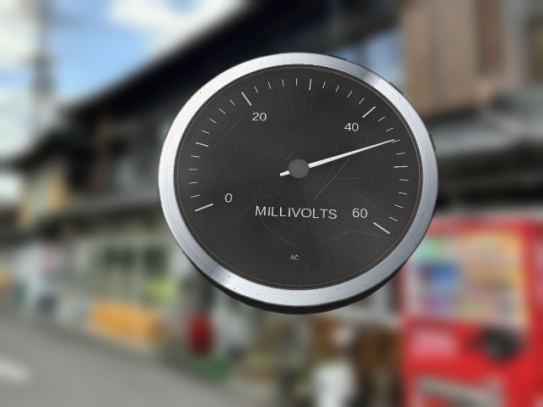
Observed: 46,mV
